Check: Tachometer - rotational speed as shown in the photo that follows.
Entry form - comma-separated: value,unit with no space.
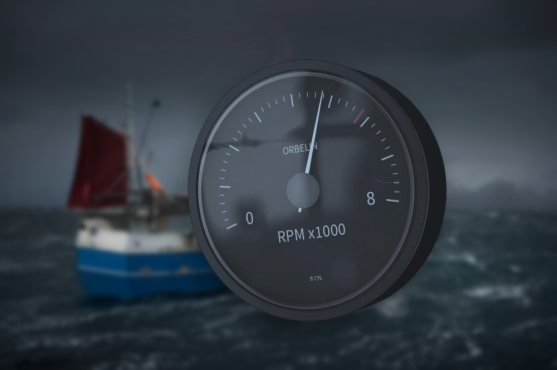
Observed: 4800,rpm
